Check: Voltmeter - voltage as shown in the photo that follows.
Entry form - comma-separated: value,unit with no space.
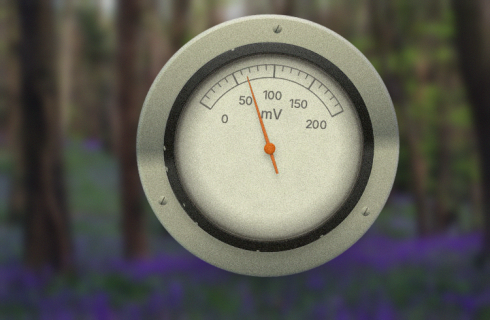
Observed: 65,mV
